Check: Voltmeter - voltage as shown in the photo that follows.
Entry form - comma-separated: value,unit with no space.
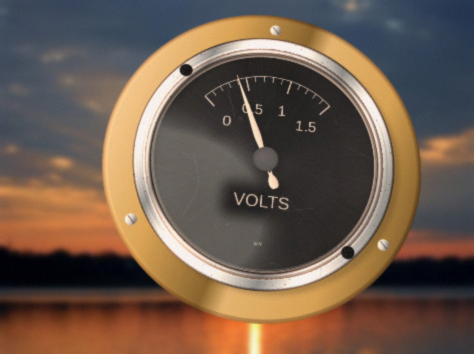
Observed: 0.4,V
